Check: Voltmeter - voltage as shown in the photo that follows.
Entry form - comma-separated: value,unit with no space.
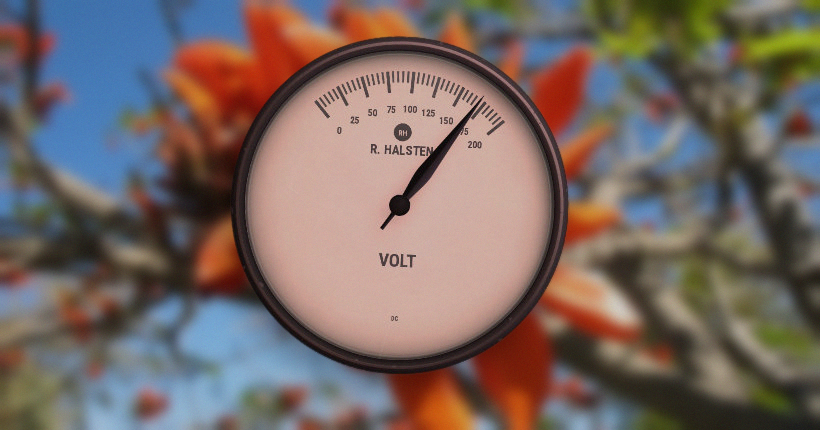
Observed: 170,V
